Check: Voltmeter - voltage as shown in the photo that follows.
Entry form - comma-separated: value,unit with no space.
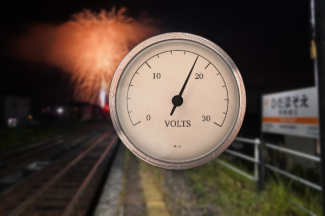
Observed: 18,V
